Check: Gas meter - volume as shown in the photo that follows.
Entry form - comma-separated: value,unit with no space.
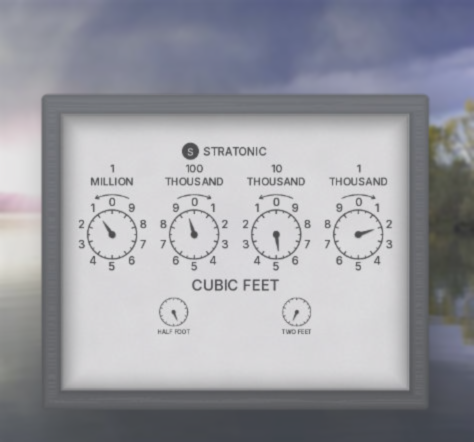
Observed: 95200,ft³
